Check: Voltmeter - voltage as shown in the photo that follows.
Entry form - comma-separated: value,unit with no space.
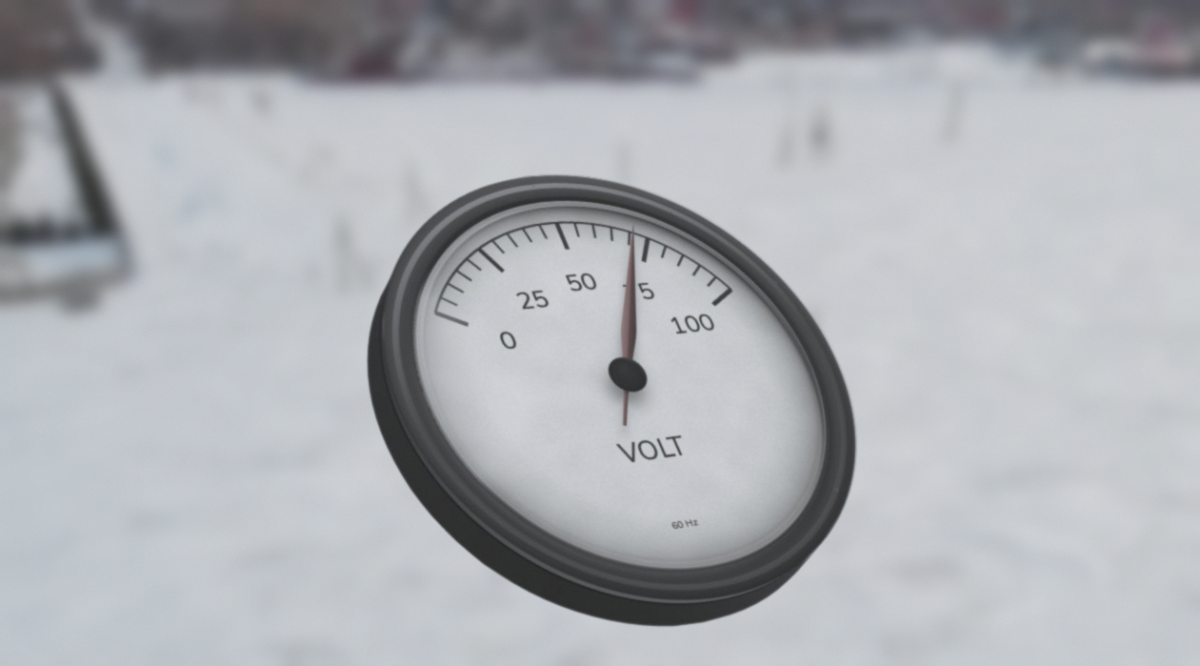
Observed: 70,V
